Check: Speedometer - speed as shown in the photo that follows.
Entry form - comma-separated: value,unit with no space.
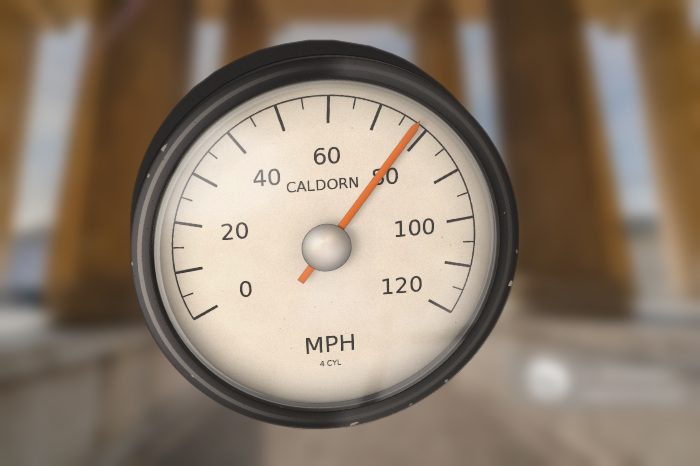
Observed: 77.5,mph
